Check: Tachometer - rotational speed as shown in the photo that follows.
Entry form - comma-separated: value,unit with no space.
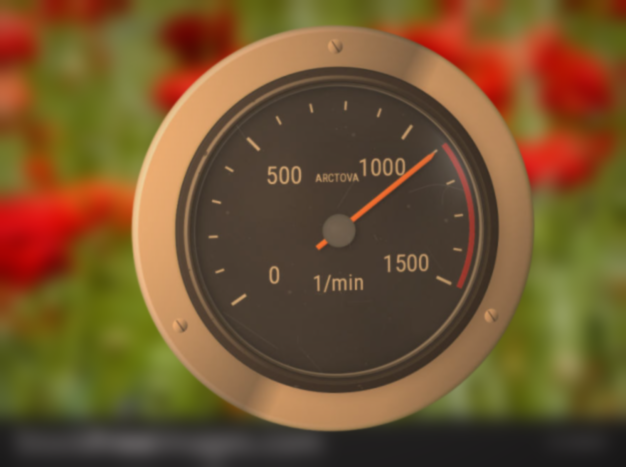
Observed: 1100,rpm
